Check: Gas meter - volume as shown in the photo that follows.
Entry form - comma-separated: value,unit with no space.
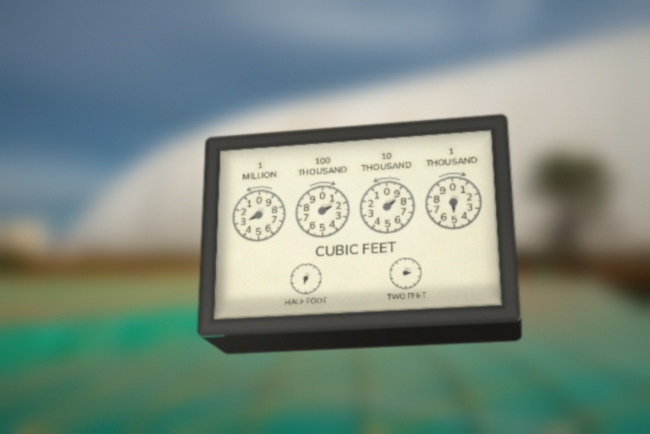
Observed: 318500,ft³
